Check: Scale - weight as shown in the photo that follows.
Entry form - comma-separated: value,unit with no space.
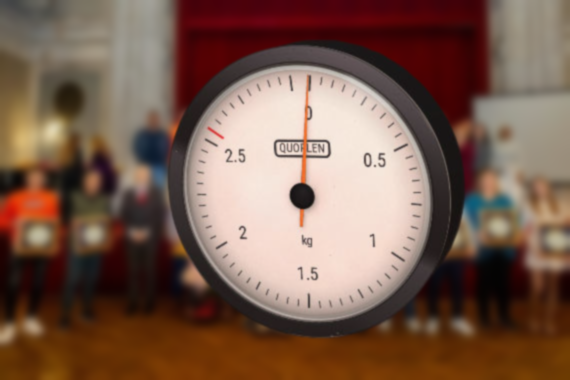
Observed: 0,kg
